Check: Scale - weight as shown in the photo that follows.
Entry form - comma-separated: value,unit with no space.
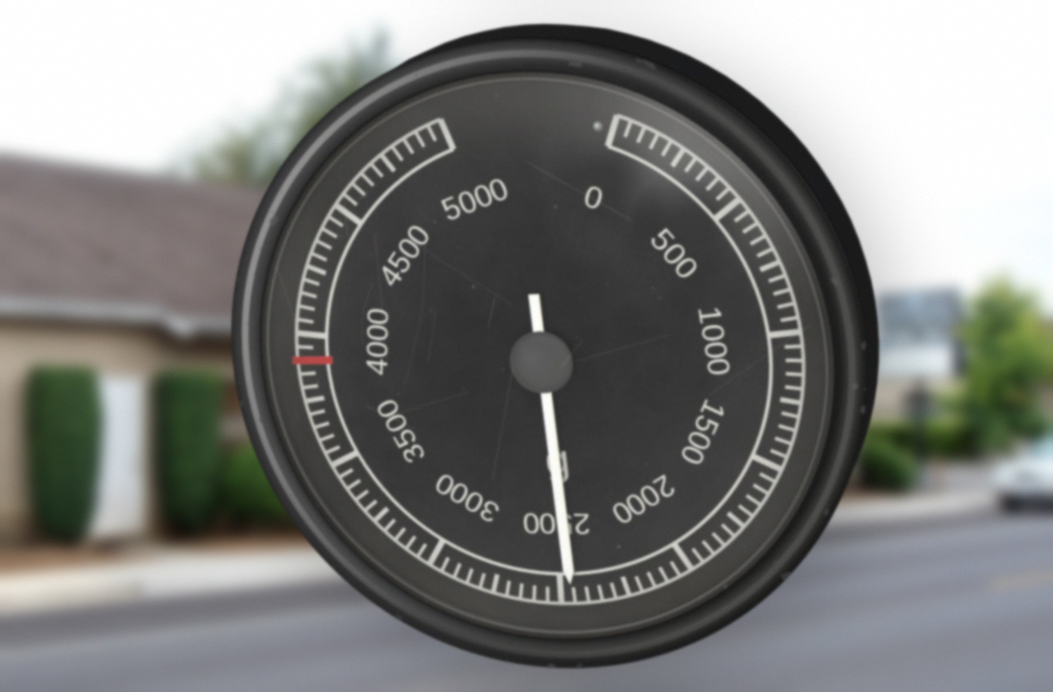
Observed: 2450,g
